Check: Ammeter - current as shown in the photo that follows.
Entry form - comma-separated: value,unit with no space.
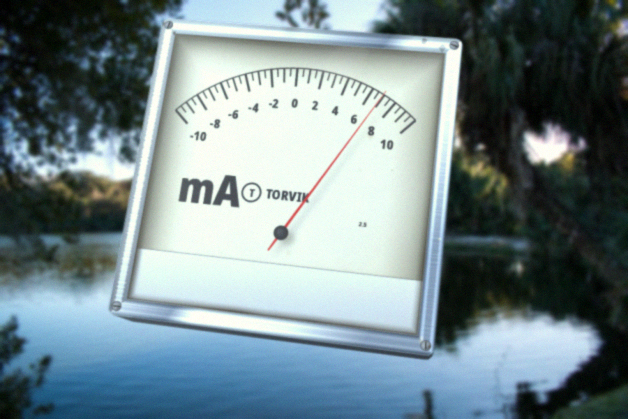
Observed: 7,mA
